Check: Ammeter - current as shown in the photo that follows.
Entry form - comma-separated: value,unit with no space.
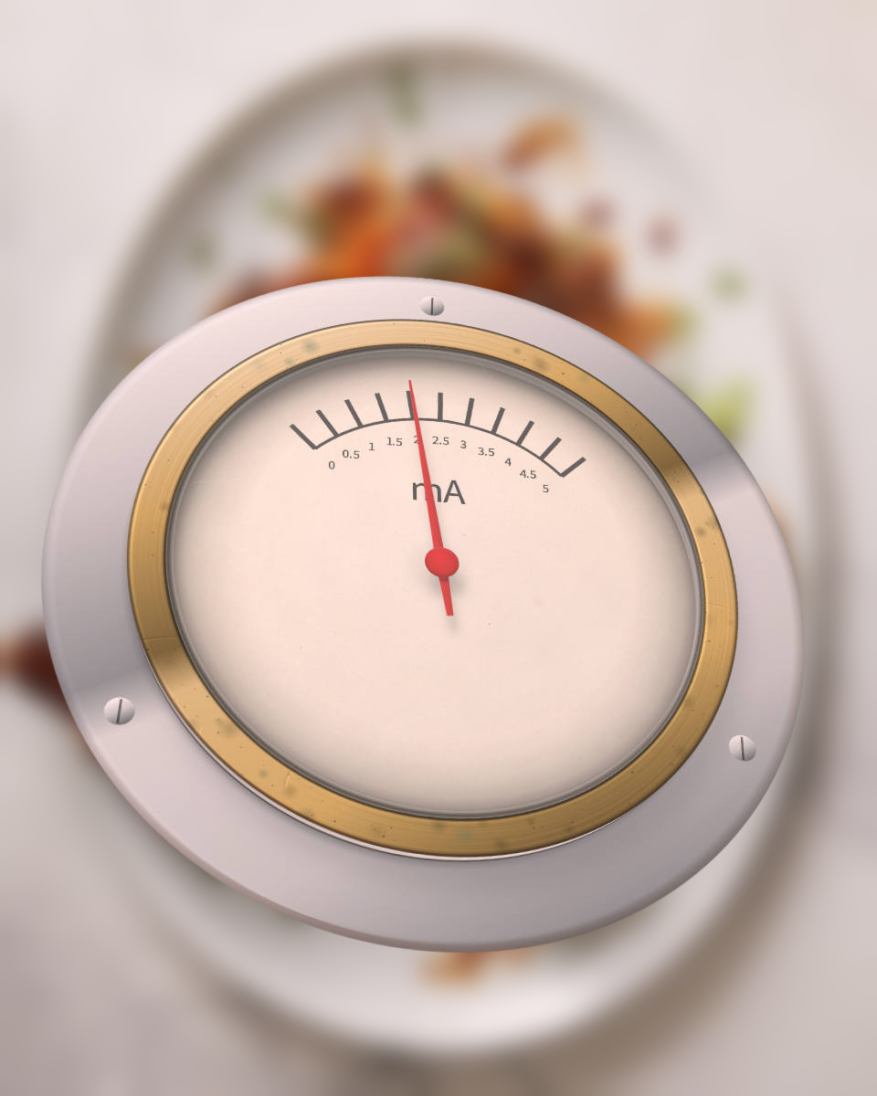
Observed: 2,mA
